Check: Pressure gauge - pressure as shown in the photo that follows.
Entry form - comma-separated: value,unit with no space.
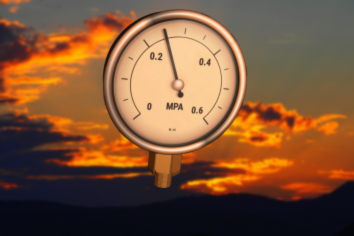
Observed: 0.25,MPa
